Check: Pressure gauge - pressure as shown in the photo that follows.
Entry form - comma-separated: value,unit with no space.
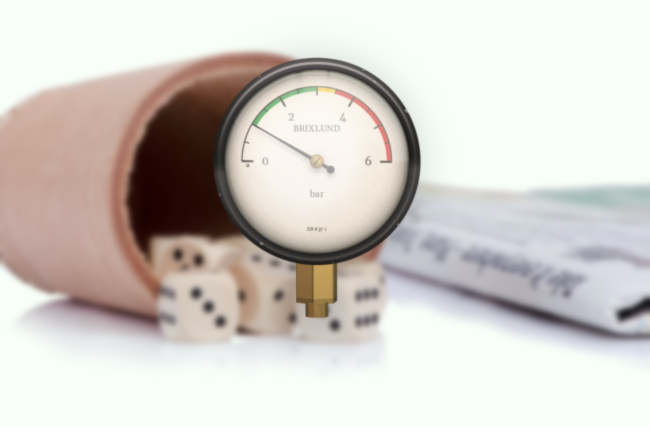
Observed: 1,bar
